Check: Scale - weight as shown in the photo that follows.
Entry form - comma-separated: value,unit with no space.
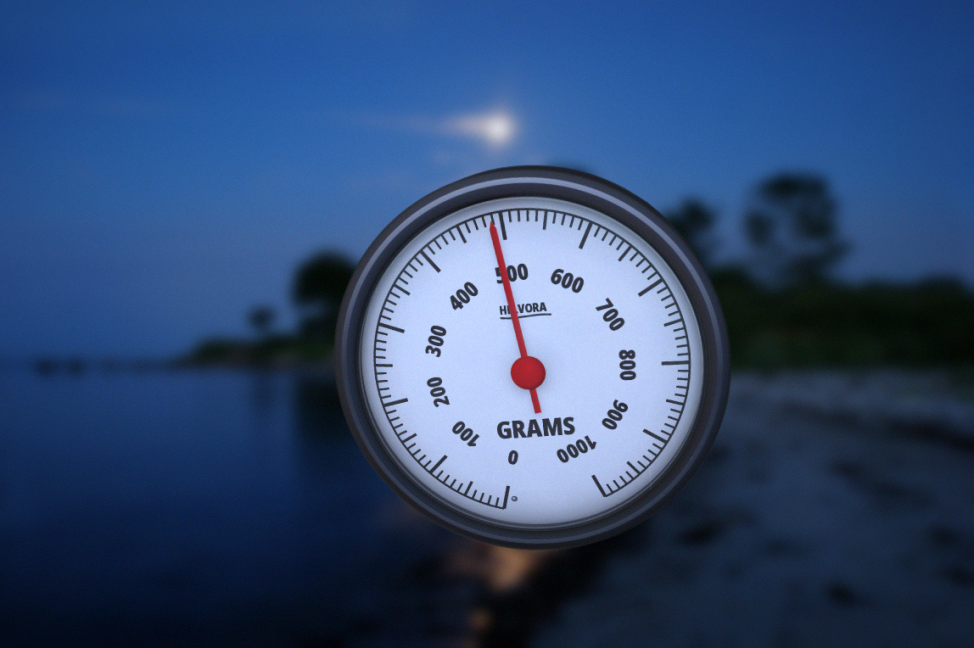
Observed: 490,g
